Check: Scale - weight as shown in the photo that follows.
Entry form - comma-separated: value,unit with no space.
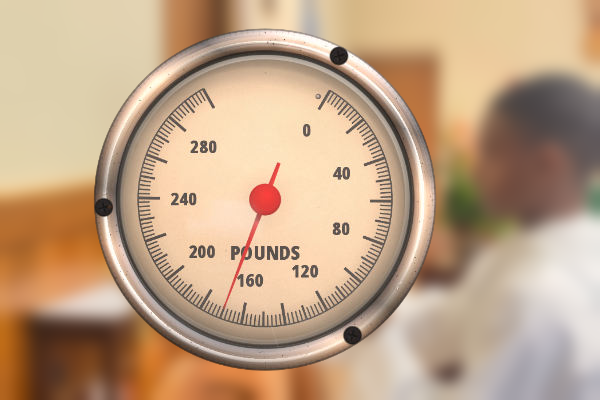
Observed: 170,lb
